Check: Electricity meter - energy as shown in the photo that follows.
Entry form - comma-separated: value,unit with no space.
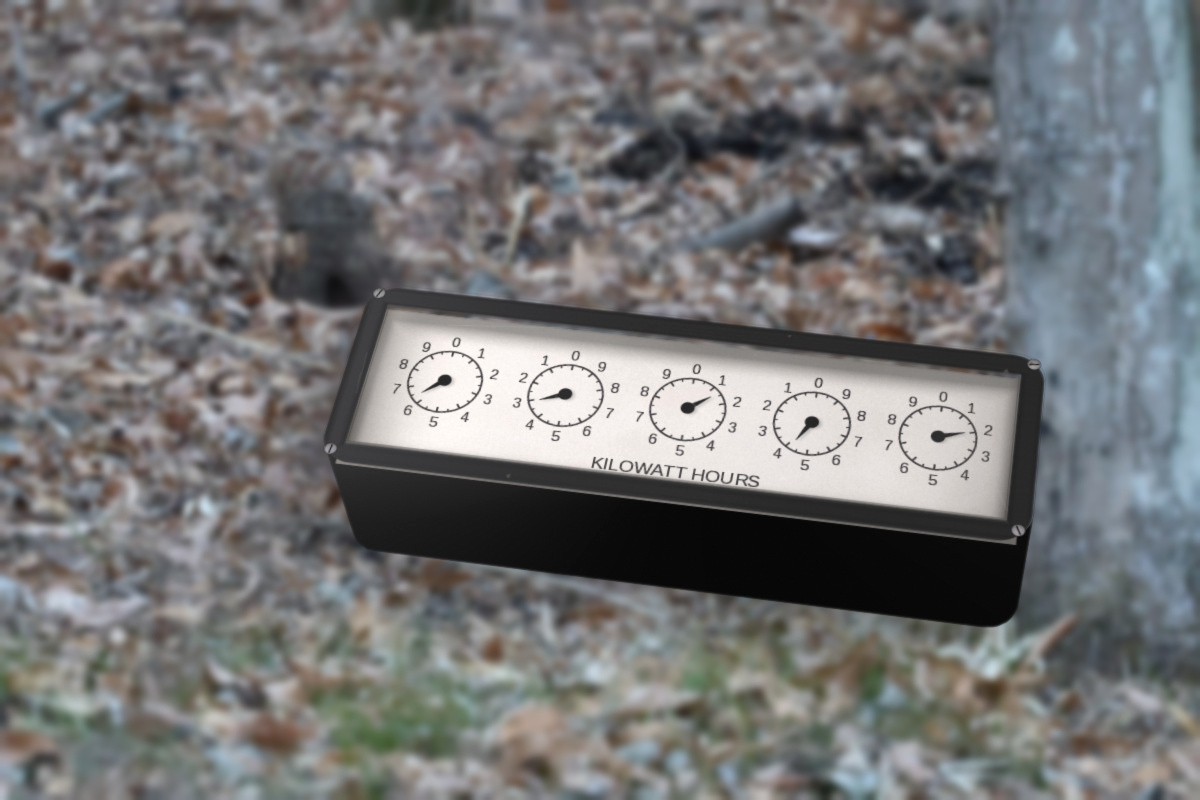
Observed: 63142,kWh
